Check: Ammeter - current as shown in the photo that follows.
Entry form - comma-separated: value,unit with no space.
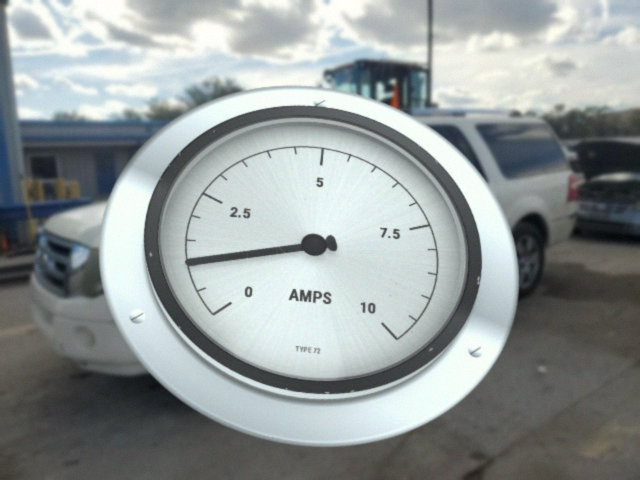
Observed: 1,A
